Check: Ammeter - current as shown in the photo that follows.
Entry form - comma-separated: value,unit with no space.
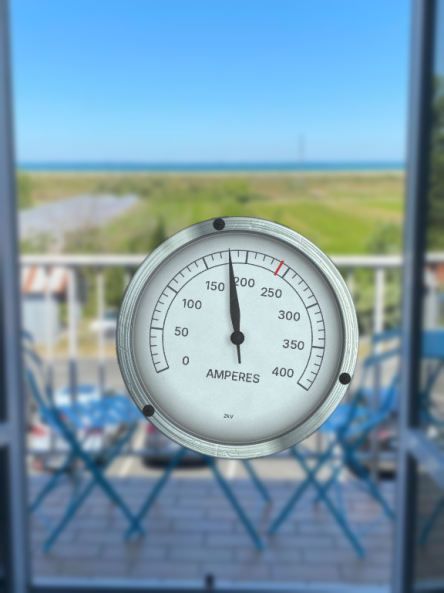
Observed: 180,A
